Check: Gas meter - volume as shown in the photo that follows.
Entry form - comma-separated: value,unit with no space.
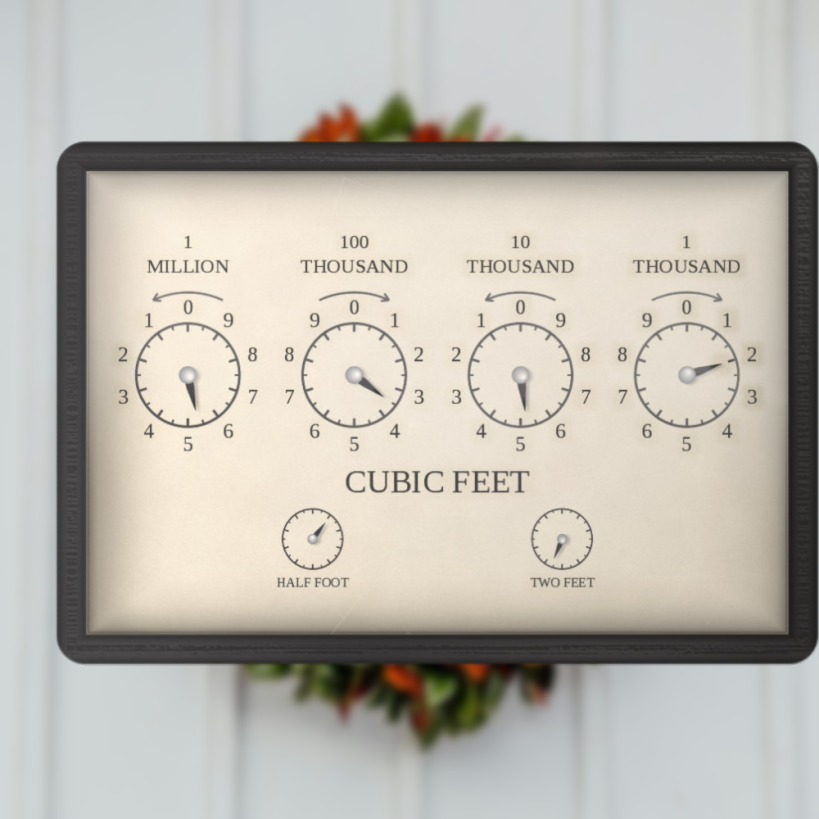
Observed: 535200,ft³
